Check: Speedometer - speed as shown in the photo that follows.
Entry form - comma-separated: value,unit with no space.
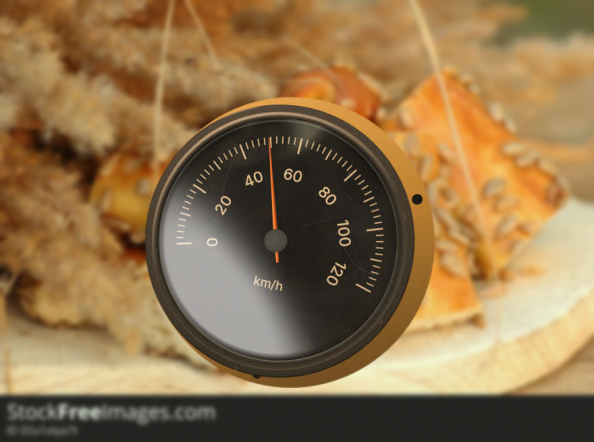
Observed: 50,km/h
